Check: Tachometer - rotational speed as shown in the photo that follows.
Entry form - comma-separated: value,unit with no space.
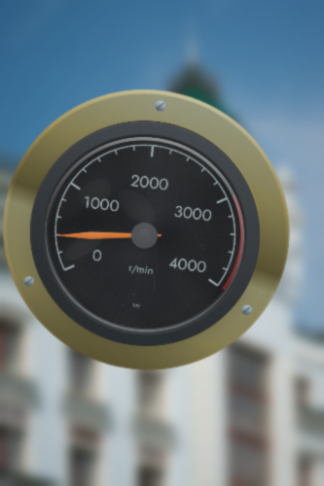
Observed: 400,rpm
